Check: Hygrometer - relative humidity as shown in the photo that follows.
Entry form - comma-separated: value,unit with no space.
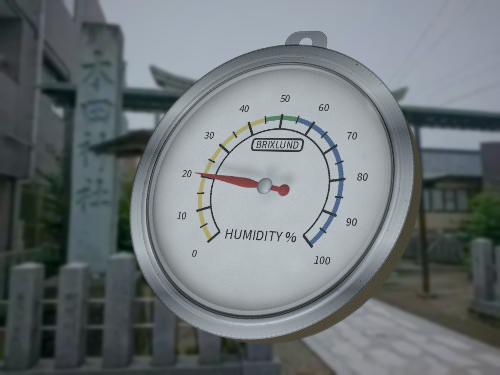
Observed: 20,%
